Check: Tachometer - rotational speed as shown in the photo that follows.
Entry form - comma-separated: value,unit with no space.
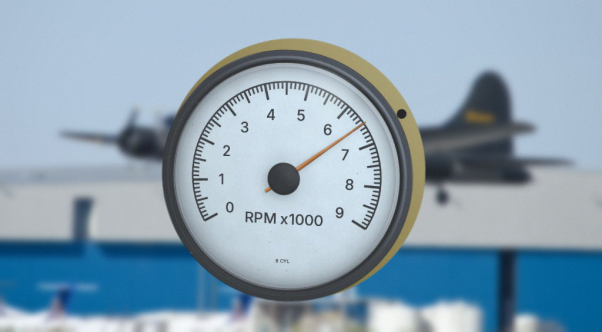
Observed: 6500,rpm
